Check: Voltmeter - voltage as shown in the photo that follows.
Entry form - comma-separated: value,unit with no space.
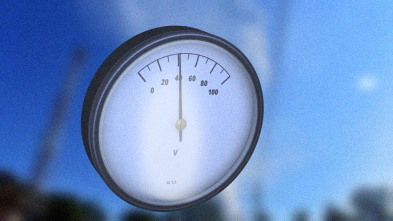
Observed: 40,V
